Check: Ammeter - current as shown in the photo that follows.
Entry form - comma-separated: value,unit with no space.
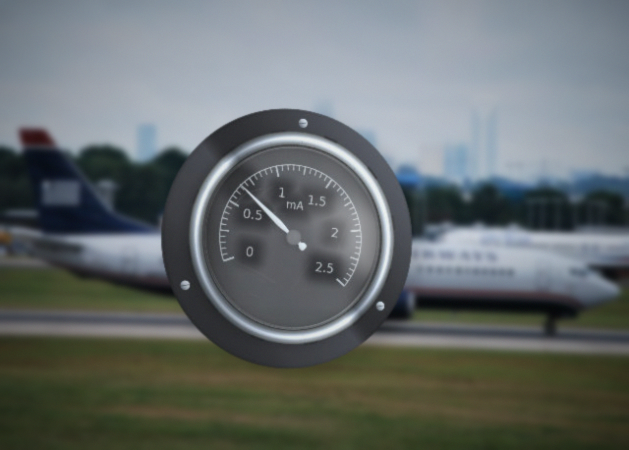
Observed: 0.65,mA
